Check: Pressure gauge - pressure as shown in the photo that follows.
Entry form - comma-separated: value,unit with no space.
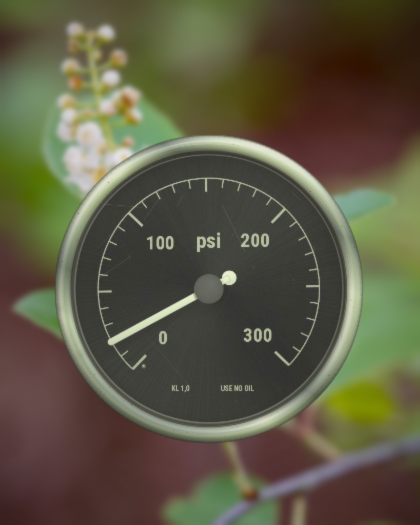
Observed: 20,psi
